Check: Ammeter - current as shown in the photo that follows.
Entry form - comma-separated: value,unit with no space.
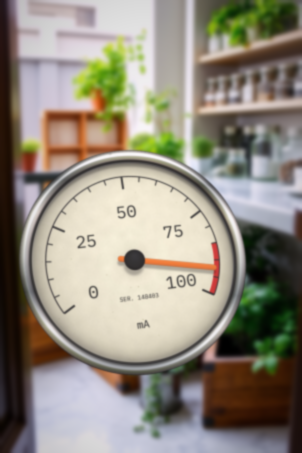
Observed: 92.5,mA
